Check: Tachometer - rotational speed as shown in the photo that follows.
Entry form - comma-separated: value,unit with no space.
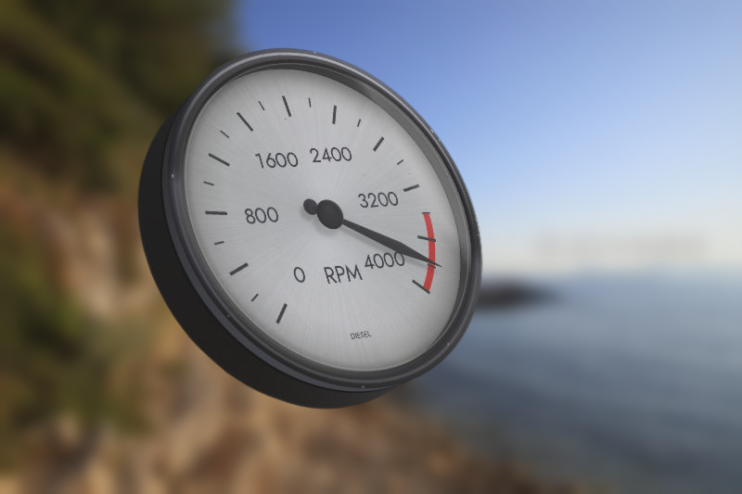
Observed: 3800,rpm
